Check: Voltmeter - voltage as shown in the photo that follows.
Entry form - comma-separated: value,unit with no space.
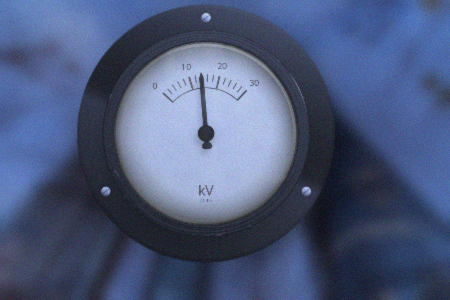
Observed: 14,kV
